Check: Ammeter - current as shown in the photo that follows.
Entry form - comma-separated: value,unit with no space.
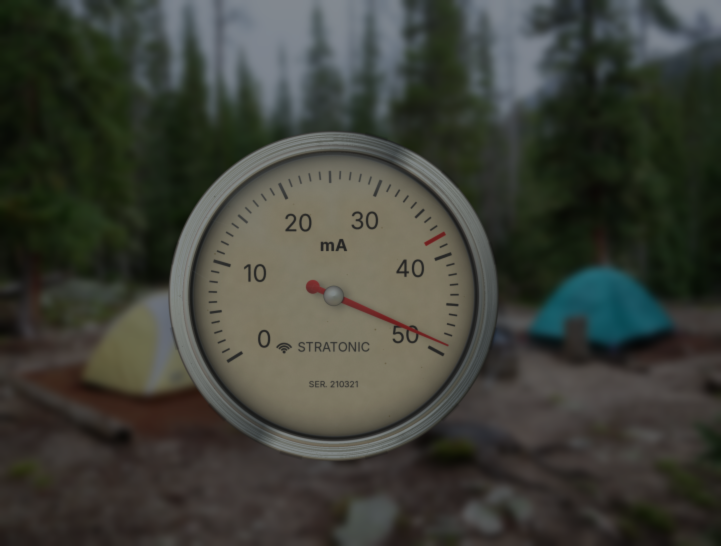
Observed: 49,mA
